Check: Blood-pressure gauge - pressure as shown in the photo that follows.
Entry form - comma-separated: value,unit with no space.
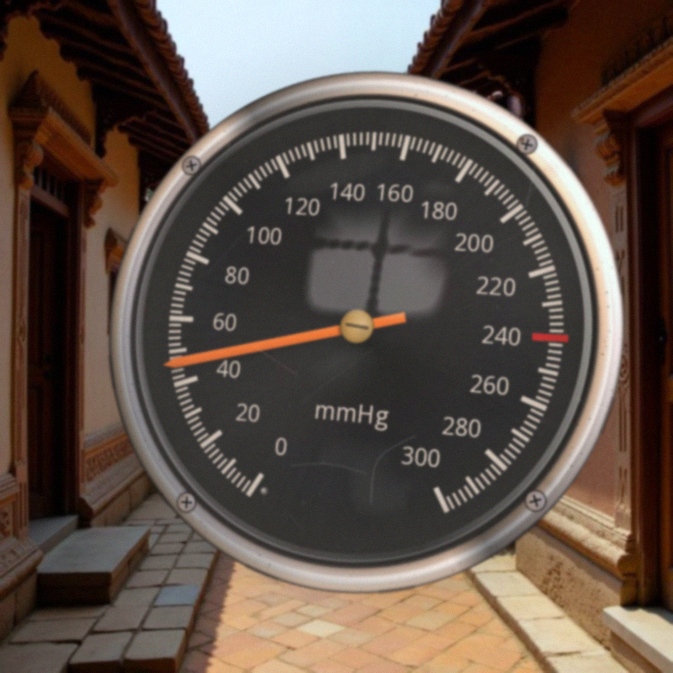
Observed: 46,mmHg
